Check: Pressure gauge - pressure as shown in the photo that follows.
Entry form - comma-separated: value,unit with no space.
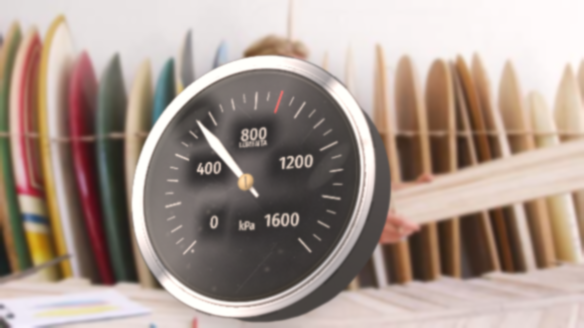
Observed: 550,kPa
